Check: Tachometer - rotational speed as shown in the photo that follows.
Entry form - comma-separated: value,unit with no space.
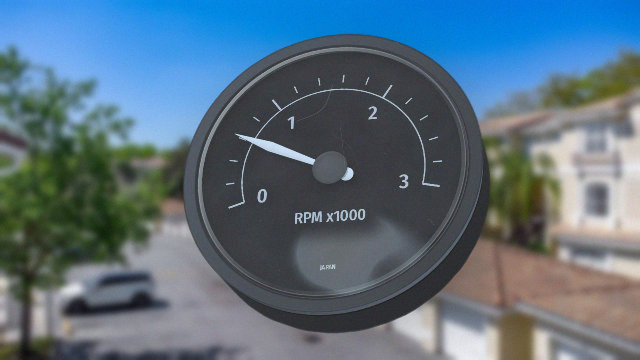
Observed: 600,rpm
